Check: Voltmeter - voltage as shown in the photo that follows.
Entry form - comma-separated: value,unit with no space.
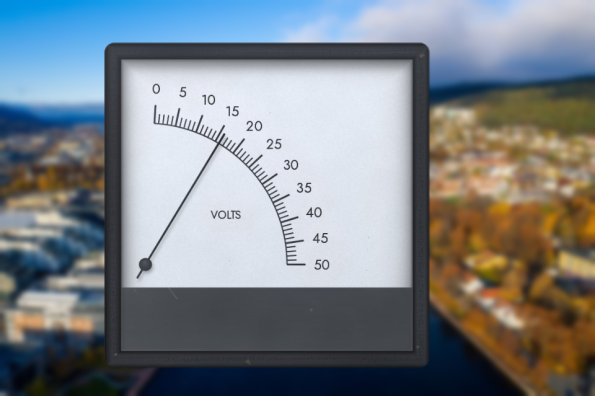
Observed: 16,V
